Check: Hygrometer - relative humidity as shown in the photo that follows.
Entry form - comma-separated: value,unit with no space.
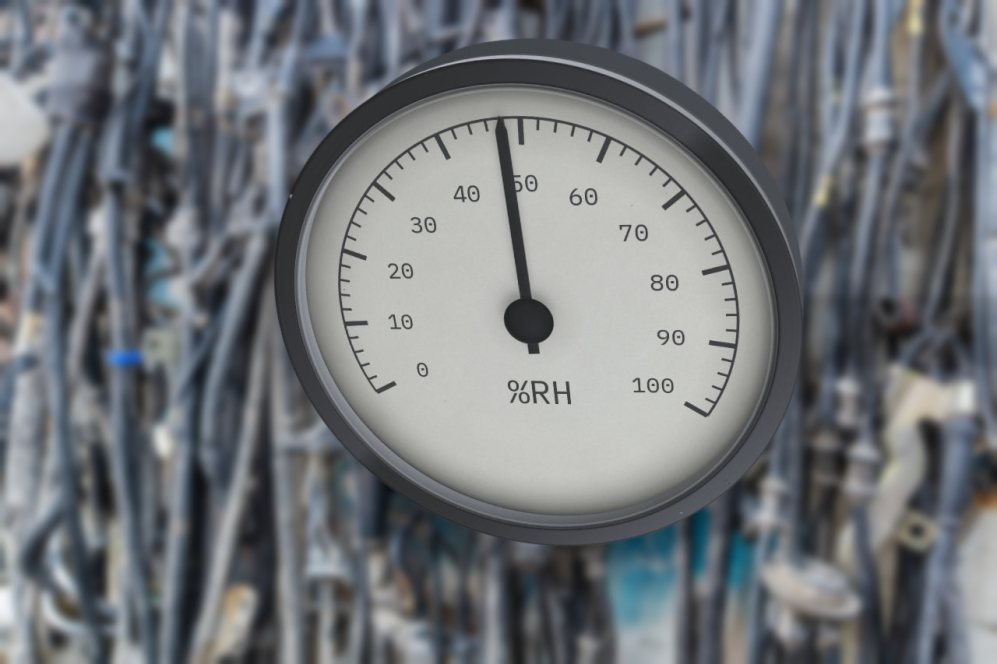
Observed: 48,%
